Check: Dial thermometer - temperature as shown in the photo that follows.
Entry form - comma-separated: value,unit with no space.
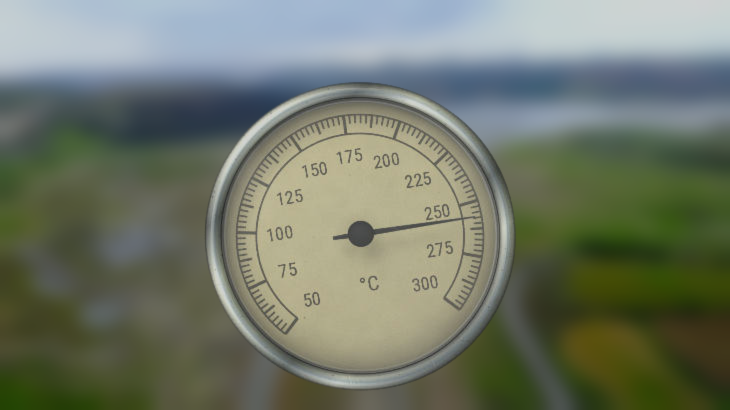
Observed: 257.5,°C
